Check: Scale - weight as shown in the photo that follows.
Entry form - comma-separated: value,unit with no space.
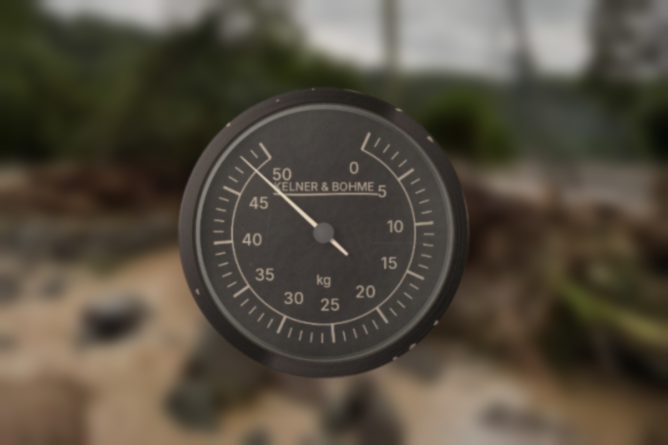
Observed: 48,kg
